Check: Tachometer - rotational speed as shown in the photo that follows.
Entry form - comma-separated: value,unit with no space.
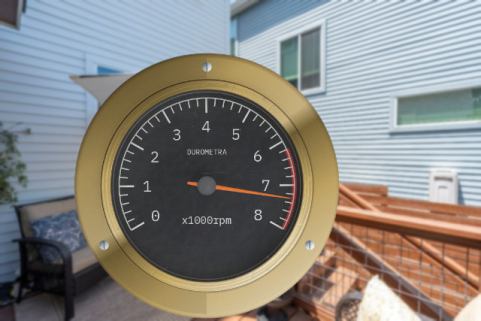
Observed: 7300,rpm
